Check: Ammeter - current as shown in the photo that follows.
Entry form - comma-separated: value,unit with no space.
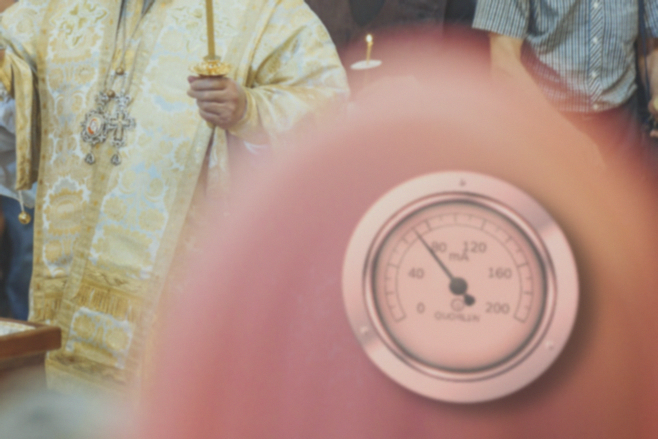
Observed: 70,mA
